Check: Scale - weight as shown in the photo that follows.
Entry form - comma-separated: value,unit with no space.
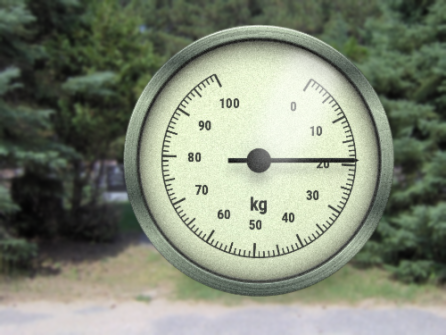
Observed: 19,kg
